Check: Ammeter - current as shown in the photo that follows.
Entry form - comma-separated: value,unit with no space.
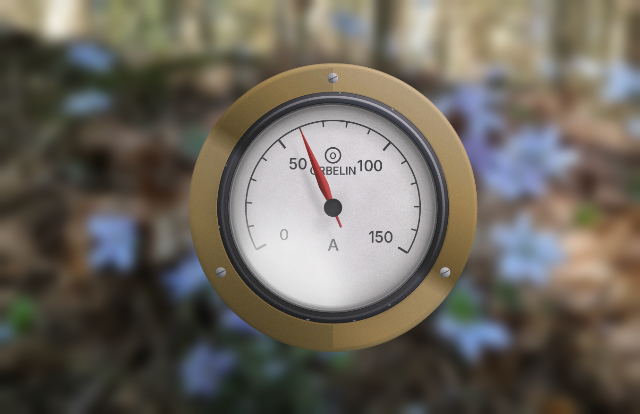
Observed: 60,A
